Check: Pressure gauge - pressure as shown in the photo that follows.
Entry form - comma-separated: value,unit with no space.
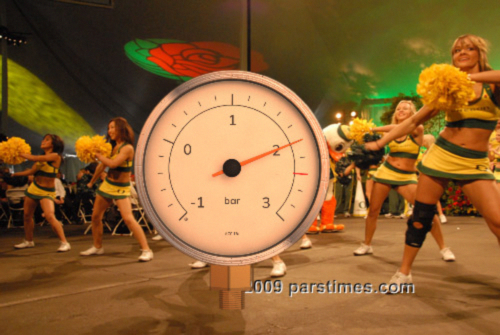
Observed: 2,bar
